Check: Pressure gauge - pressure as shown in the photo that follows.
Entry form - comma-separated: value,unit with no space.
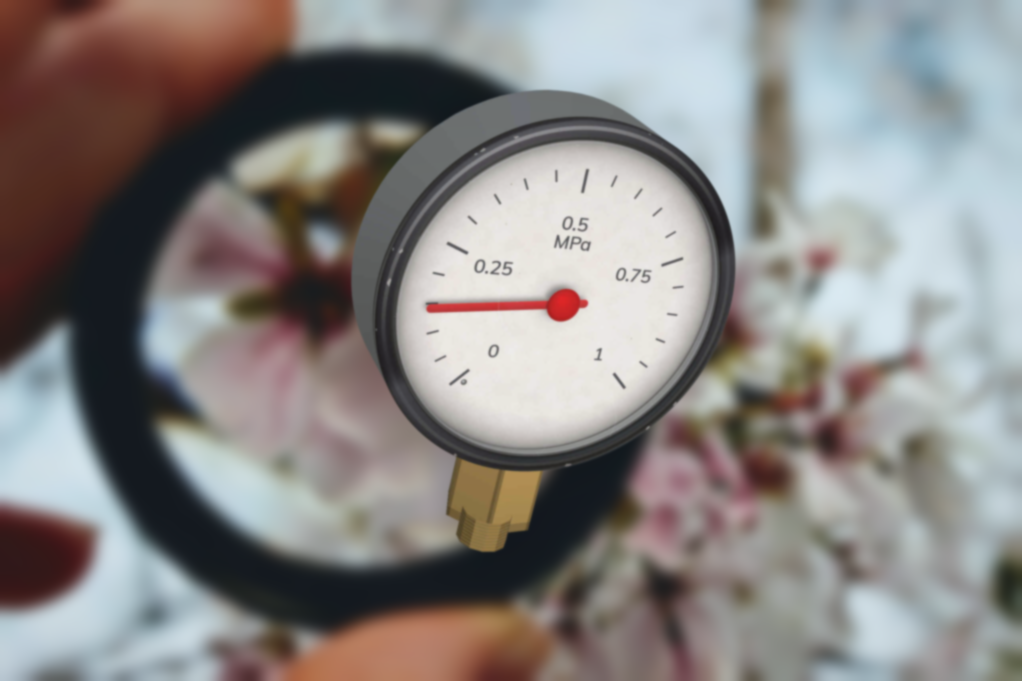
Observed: 0.15,MPa
